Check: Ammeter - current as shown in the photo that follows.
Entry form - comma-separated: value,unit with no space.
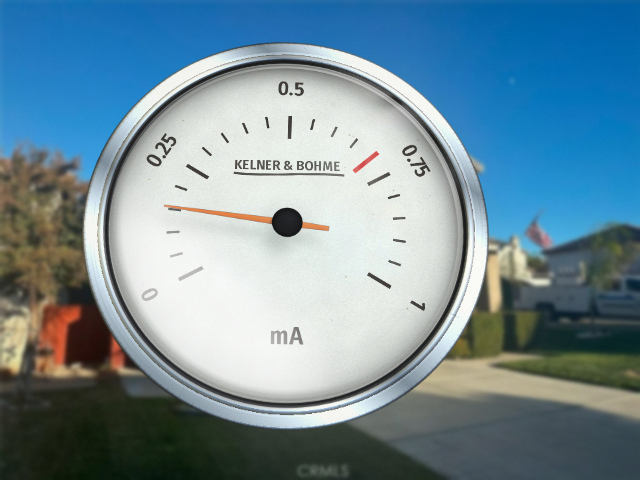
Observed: 0.15,mA
